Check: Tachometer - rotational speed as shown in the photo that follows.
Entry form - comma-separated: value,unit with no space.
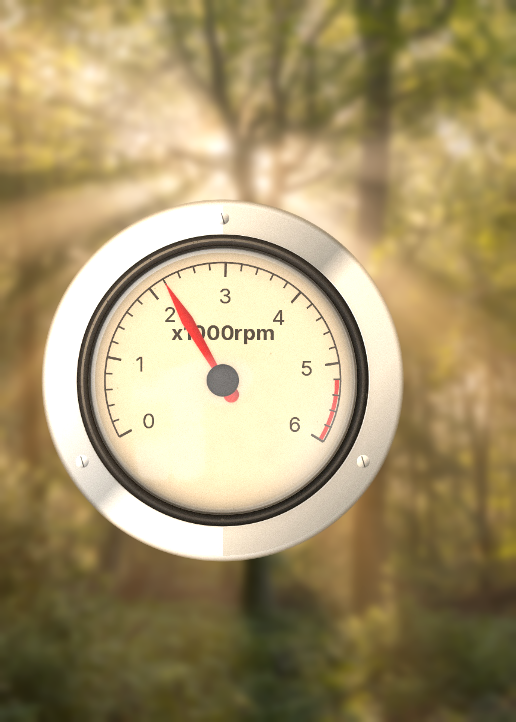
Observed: 2200,rpm
